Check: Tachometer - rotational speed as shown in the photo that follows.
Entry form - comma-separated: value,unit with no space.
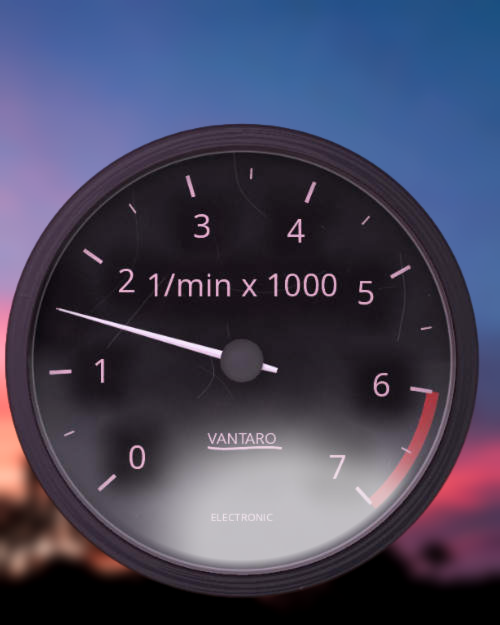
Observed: 1500,rpm
